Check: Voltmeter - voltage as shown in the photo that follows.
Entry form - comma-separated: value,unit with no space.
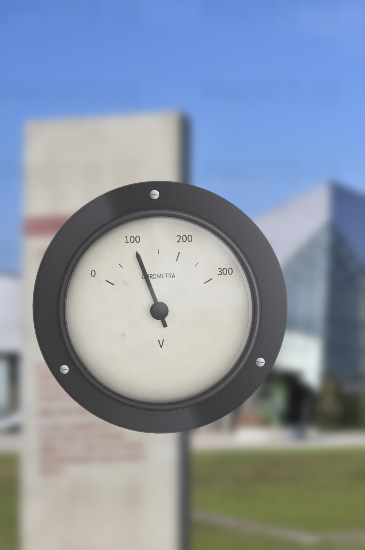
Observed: 100,V
